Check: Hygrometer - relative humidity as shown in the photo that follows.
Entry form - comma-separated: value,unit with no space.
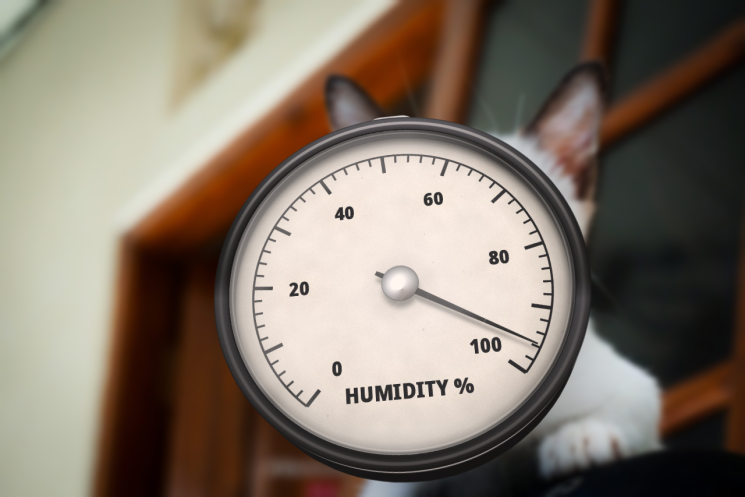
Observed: 96,%
